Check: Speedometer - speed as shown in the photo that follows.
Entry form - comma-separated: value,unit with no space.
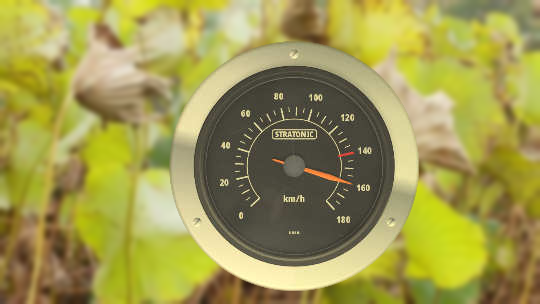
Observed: 160,km/h
